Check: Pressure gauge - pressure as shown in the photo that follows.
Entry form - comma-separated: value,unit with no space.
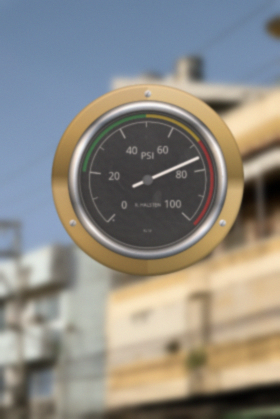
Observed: 75,psi
